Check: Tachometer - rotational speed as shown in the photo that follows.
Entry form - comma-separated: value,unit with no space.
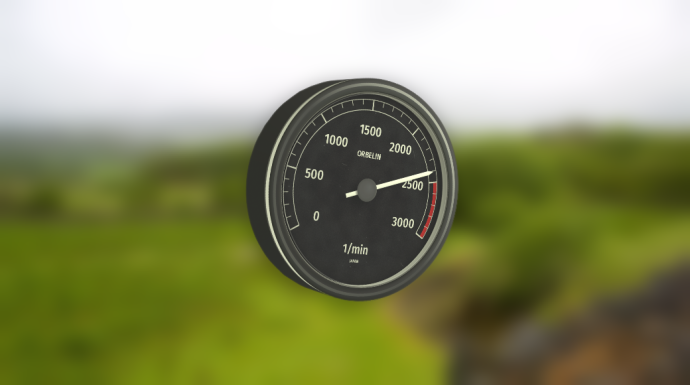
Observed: 2400,rpm
